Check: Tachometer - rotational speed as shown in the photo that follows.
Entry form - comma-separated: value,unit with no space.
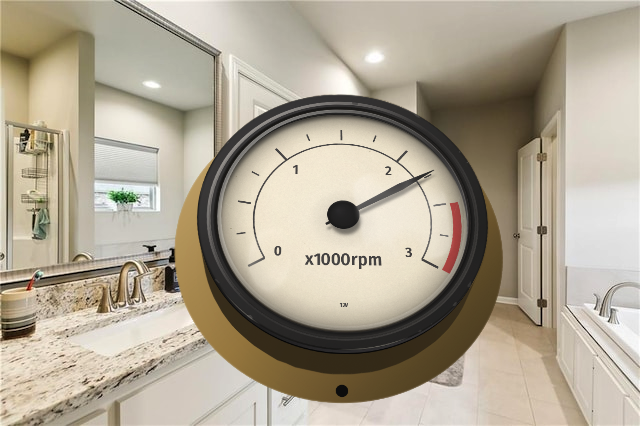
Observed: 2250,rpm
